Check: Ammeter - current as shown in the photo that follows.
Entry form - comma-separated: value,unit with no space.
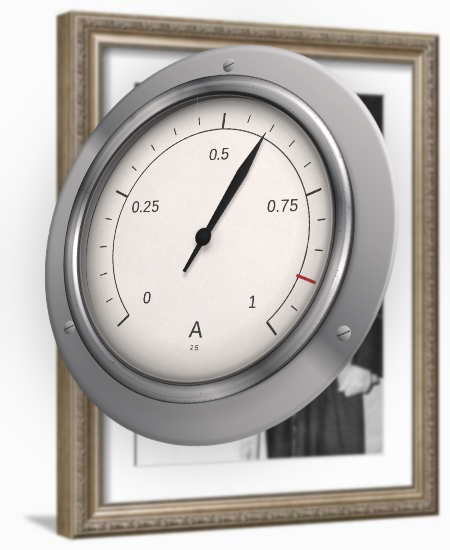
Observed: 0.6,A
